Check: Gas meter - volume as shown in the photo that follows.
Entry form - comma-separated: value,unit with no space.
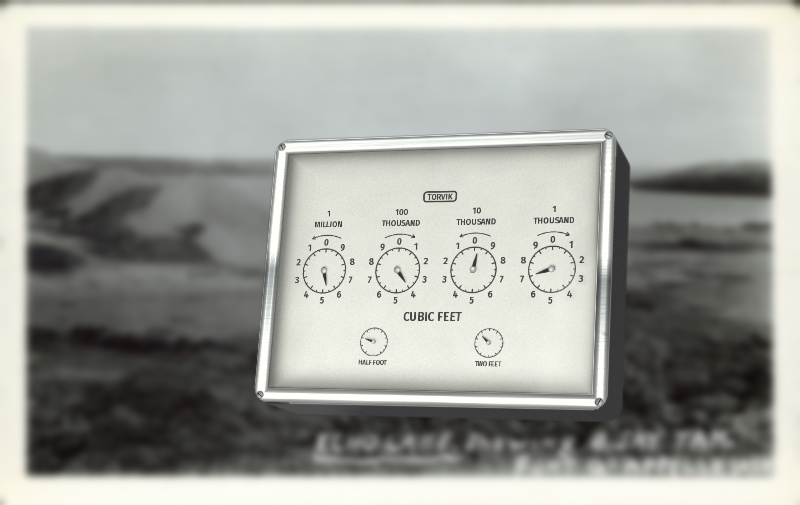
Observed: 539700,ft³
